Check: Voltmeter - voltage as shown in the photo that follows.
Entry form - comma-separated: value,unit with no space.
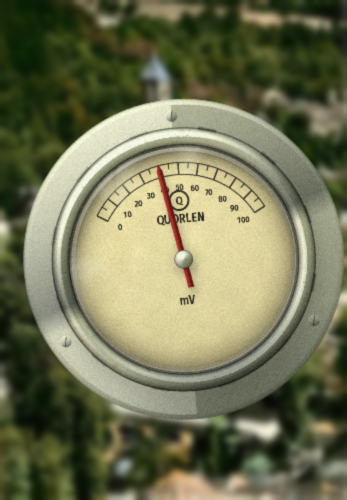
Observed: 40,mV
